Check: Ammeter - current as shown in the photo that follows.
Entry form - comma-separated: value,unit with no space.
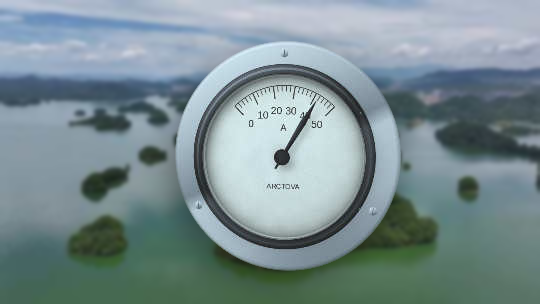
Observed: 42,A
